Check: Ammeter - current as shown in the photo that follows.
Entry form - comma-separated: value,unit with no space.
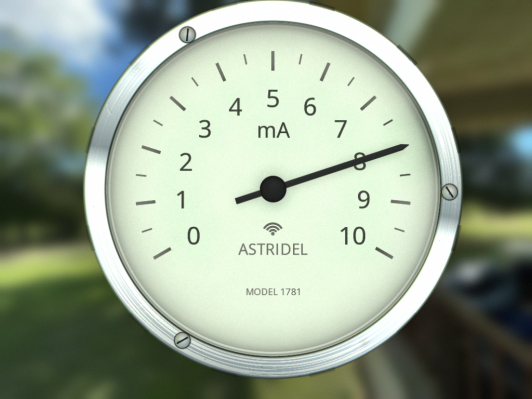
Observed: 8,mA
